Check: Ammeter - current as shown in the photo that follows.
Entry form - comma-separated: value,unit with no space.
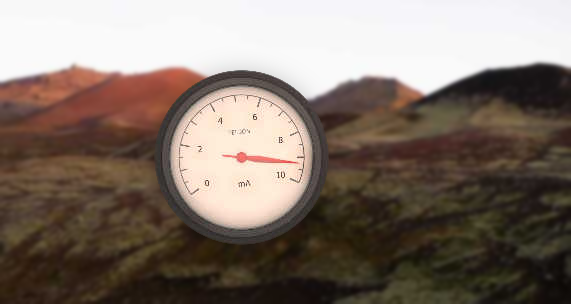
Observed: 9.25,mA
